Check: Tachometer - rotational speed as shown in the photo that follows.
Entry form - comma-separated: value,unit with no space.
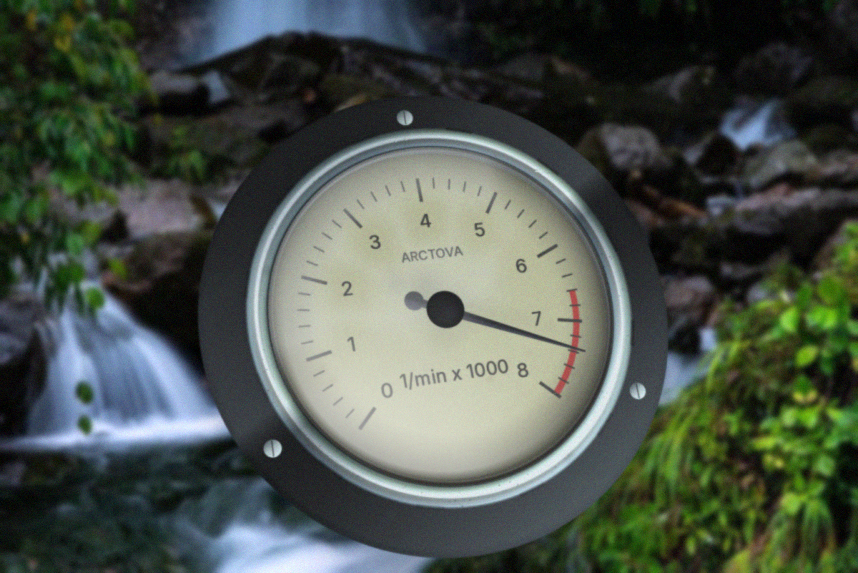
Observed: 7400,rpm
